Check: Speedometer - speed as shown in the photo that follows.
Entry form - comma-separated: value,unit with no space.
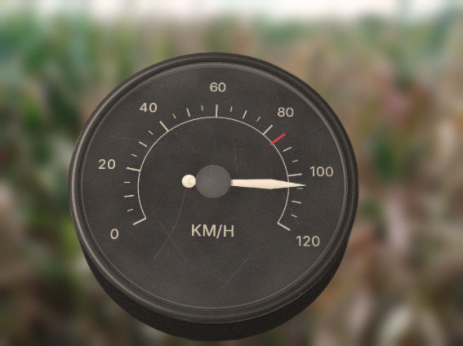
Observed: 105,km/h
